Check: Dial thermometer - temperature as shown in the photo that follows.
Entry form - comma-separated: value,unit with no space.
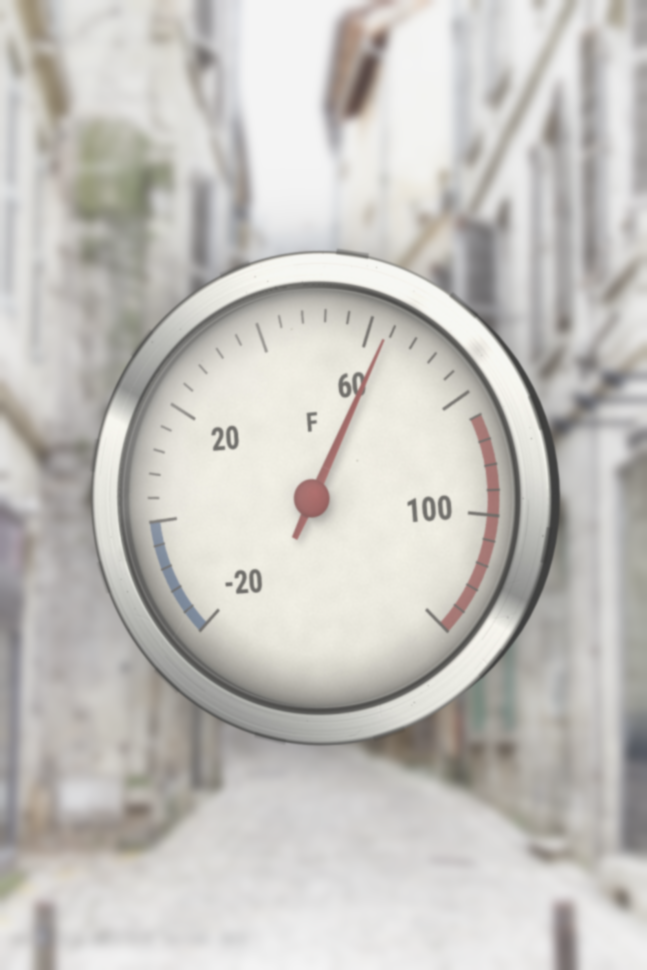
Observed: 64,°F
